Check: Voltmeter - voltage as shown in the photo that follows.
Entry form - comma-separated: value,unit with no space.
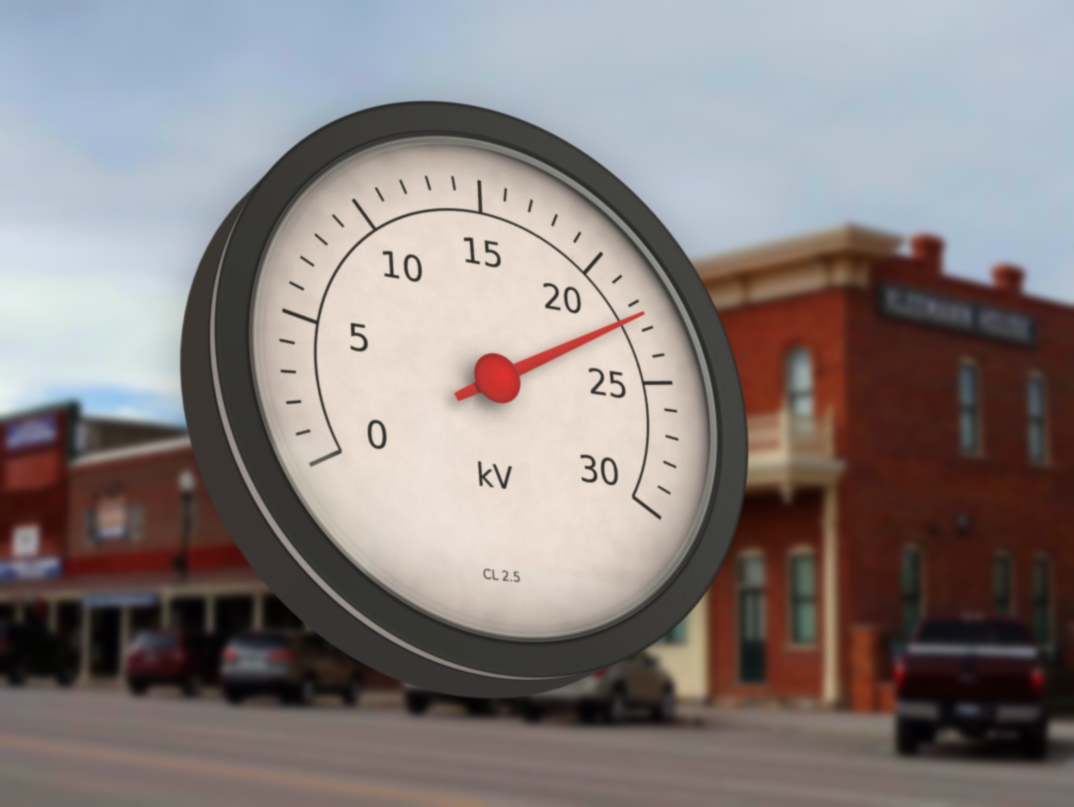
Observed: 22.5,kV
